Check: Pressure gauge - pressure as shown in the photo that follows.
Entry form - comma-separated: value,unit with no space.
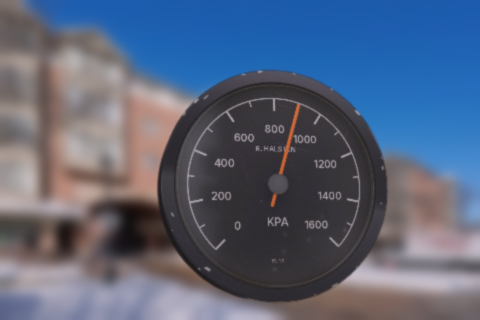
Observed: 900,kPa
